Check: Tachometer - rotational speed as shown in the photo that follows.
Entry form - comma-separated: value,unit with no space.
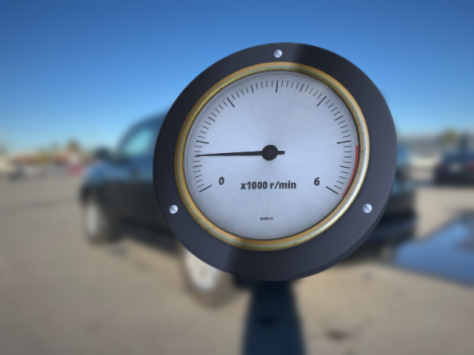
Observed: 700,rpm
